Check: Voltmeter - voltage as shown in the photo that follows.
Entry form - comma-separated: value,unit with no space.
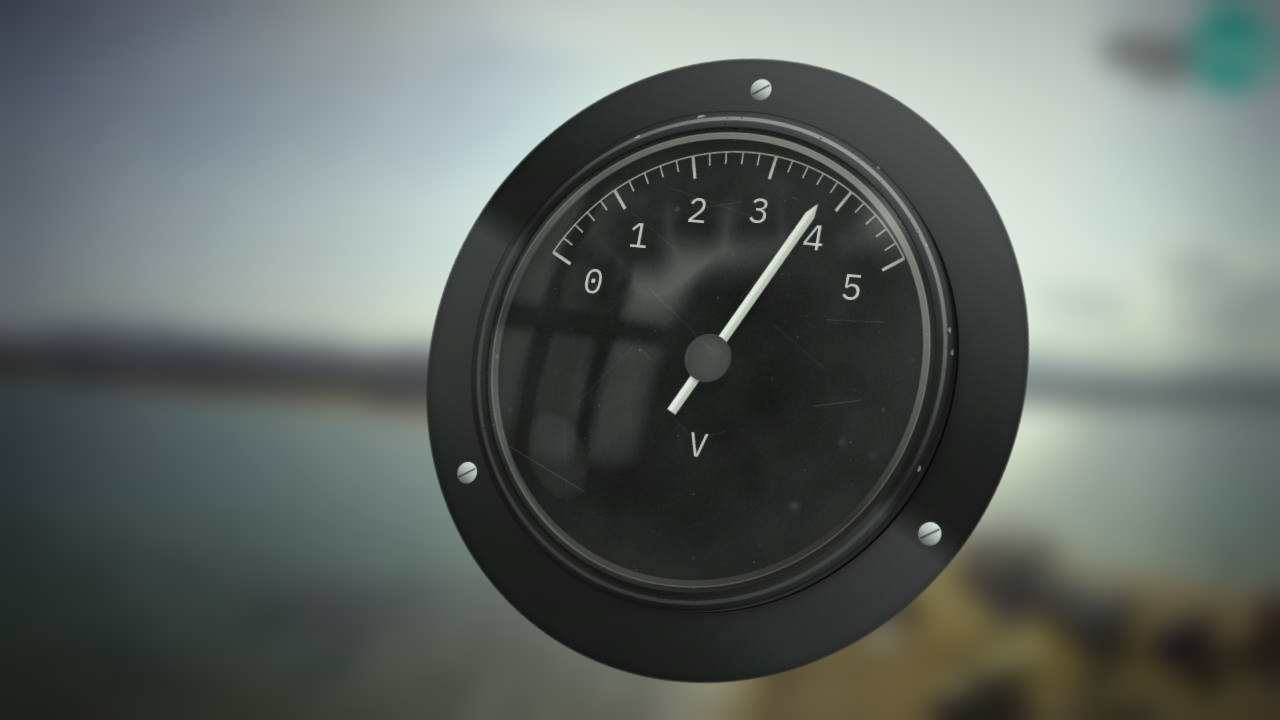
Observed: 3.8,V
